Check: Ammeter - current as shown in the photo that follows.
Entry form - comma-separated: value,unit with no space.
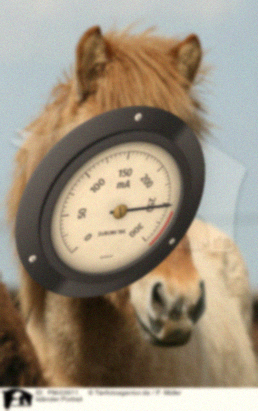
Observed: 250,mA
